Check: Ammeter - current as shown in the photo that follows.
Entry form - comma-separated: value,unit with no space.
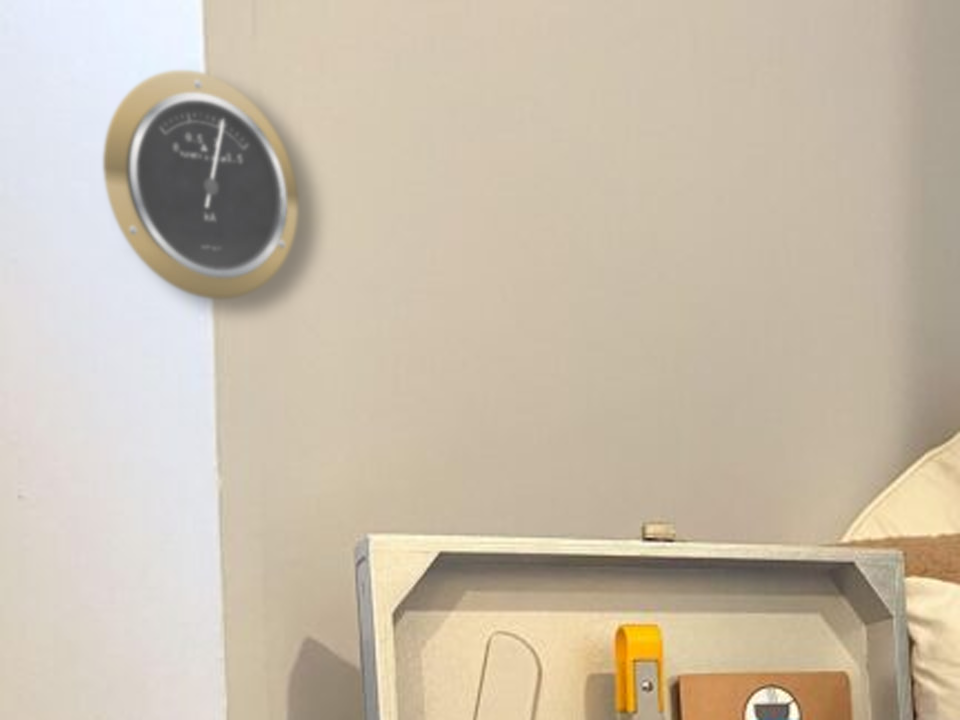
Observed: 1,kA
